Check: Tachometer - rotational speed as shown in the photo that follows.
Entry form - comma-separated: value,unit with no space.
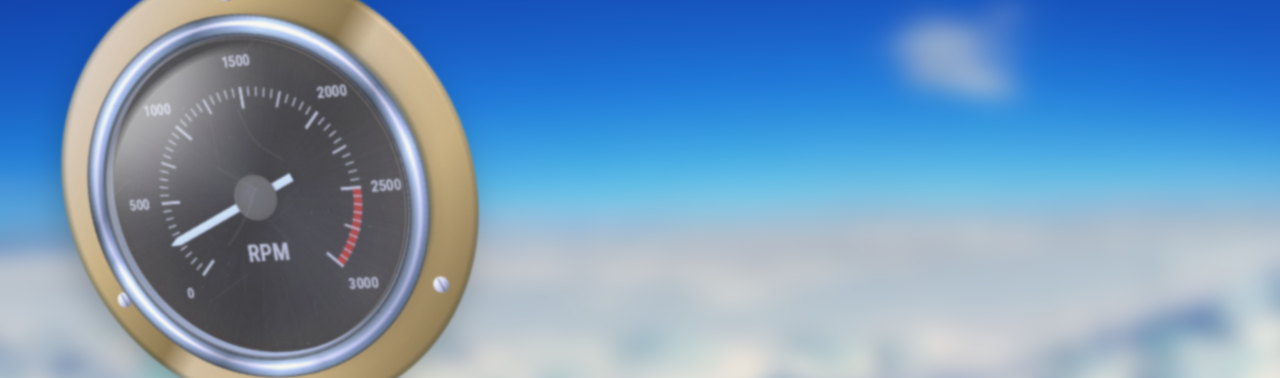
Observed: 250,rpm
